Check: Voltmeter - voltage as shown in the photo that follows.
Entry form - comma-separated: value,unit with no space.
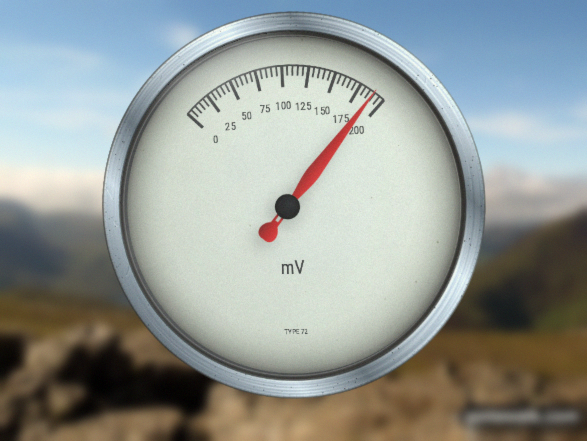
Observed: 190,mV
